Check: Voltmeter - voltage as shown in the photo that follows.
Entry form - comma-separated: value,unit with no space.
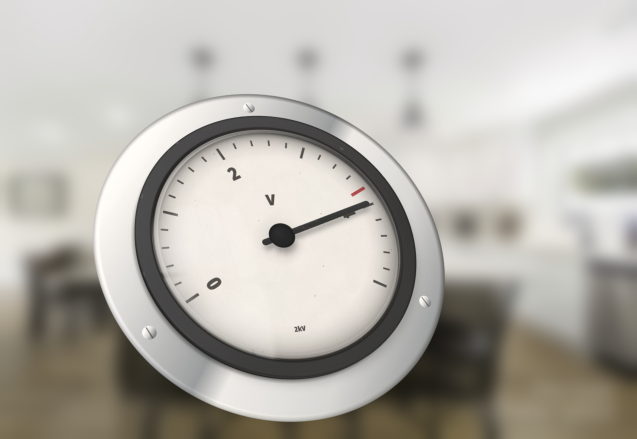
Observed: 4,V
